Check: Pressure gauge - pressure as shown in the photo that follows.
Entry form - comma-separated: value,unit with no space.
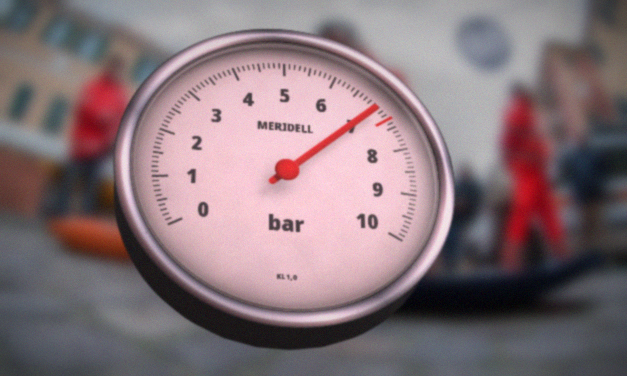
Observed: 7,bar
